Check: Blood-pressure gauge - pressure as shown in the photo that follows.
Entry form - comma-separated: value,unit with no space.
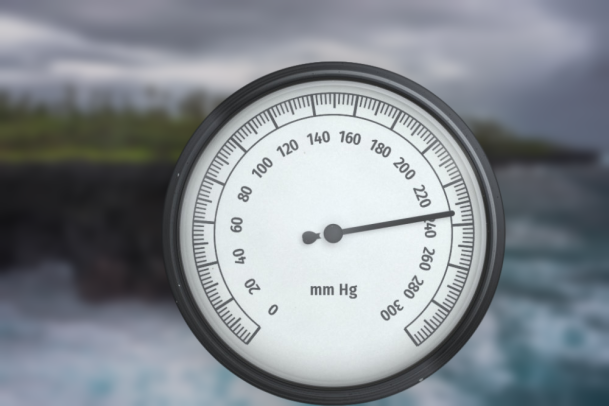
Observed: 234,mmHg
